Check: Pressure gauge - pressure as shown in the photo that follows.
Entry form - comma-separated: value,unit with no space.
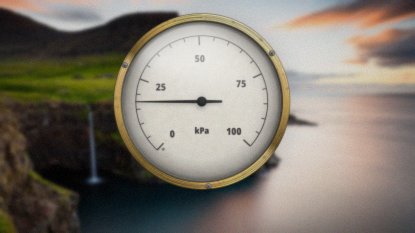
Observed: 17.5,kPa
